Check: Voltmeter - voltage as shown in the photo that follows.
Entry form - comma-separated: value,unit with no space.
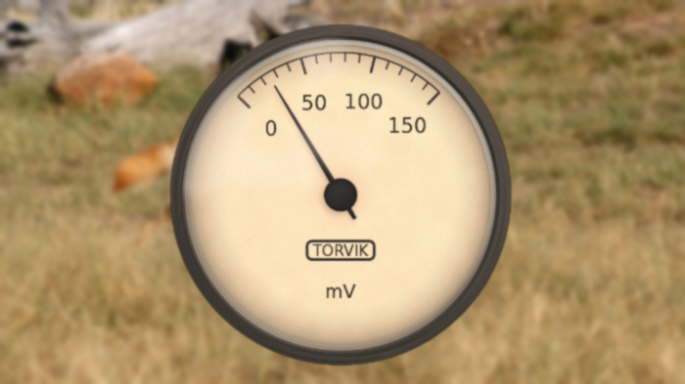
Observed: 25,mV
